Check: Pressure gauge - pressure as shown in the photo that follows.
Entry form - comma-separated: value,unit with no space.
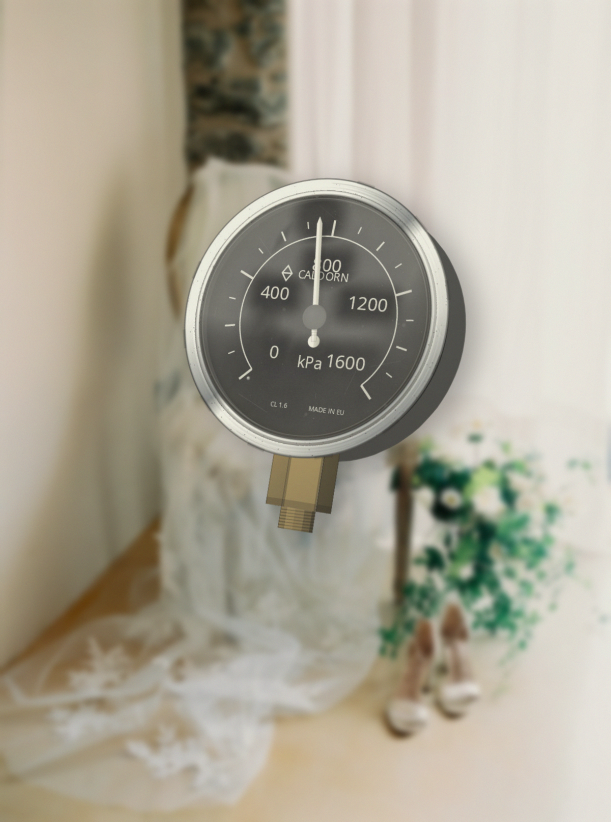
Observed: 750,kPa
